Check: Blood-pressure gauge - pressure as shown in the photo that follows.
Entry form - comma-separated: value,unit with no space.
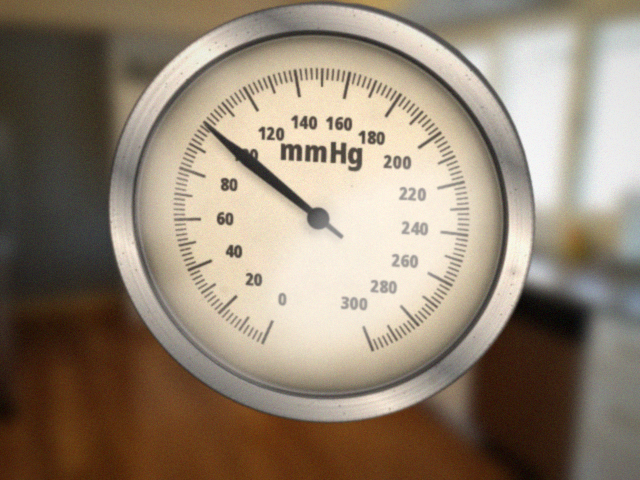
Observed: 100,mmHg
